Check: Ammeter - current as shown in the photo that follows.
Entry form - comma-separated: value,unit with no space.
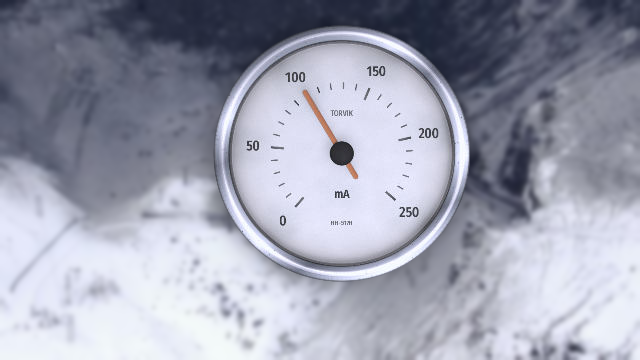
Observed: 100,mA
